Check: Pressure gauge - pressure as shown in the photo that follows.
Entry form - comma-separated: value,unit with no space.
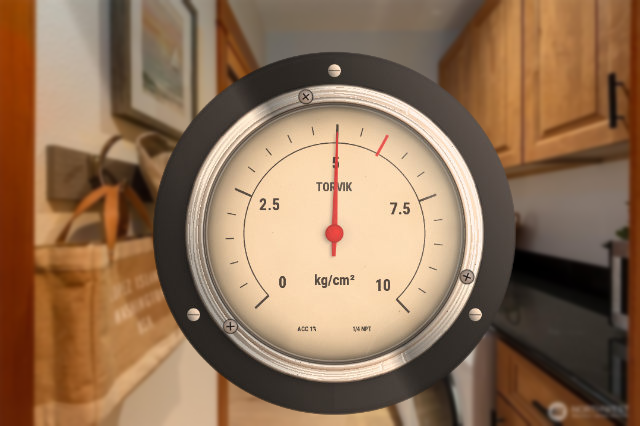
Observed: 5,kg/cm²
